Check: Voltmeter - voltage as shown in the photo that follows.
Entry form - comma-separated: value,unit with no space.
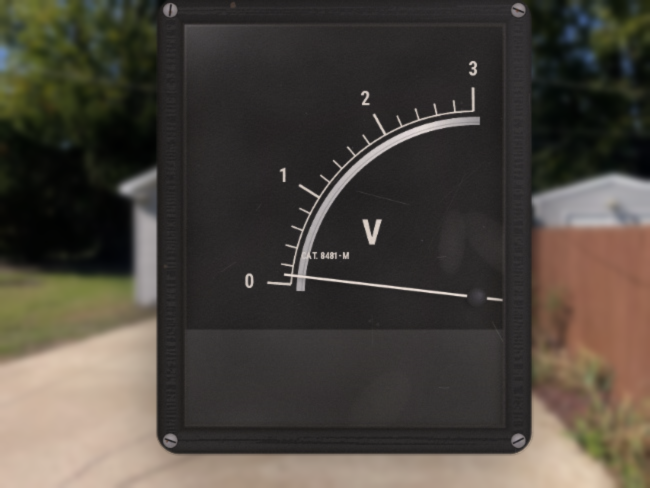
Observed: 0.1,V
